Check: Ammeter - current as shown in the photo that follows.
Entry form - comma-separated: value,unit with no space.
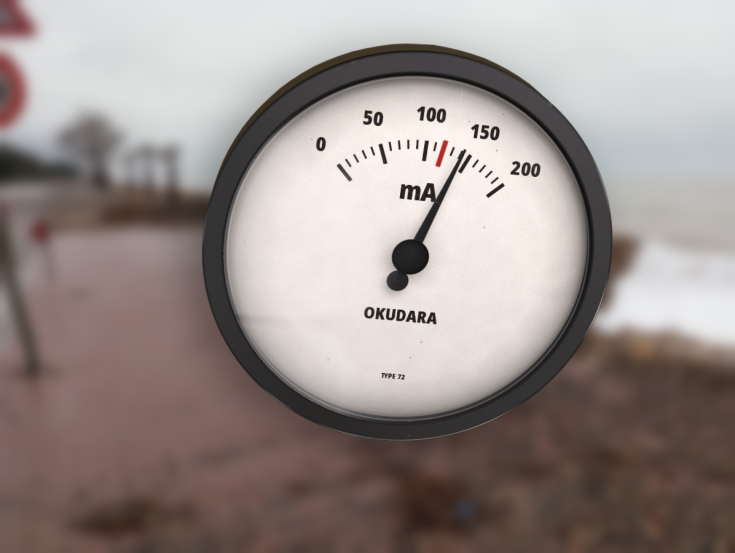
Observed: 140,mA
